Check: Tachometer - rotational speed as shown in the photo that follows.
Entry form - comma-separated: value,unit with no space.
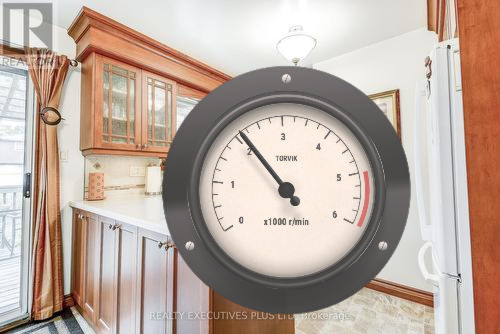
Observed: 2125,rpm
